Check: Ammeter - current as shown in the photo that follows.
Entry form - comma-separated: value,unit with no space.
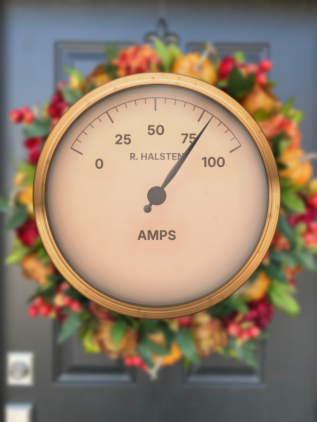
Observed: 80,A
